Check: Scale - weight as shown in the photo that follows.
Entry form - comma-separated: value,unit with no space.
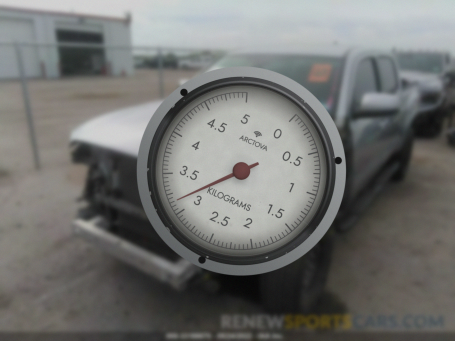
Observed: 3.15,kg
